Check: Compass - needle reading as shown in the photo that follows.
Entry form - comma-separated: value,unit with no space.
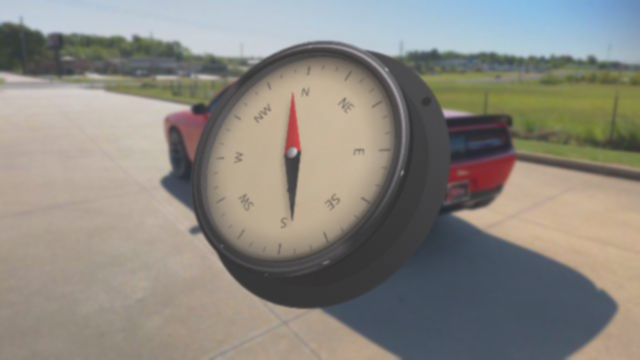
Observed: 350,°
